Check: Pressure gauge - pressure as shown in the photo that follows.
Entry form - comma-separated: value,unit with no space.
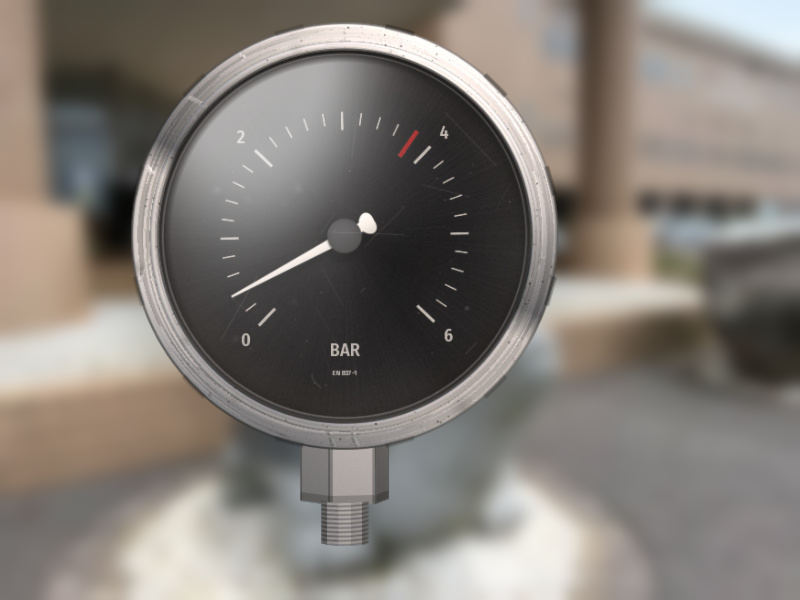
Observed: 0.4,bar
